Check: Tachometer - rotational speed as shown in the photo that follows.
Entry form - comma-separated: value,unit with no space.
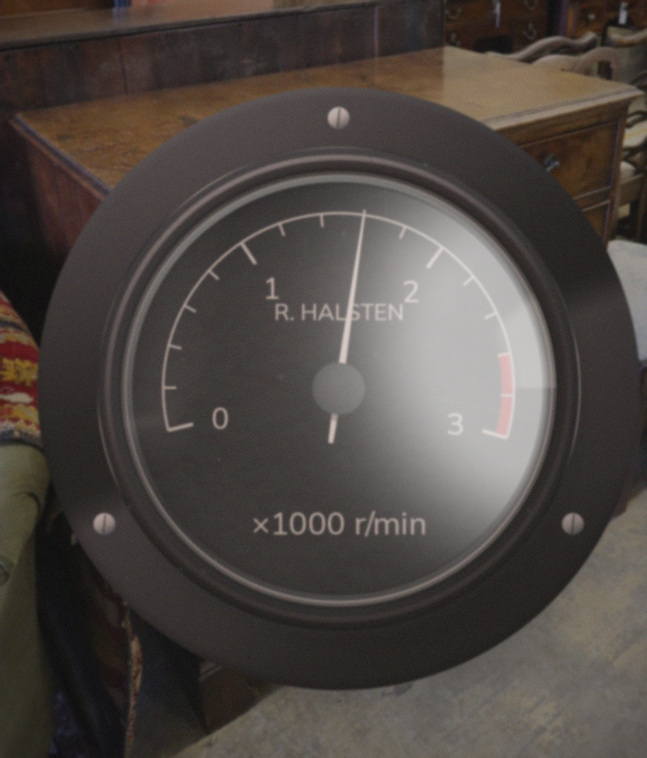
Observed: 1600,rpm
